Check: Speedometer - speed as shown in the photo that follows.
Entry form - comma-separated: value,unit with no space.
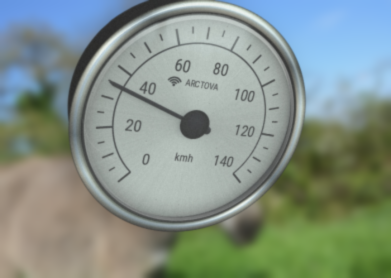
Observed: 35,km/h
